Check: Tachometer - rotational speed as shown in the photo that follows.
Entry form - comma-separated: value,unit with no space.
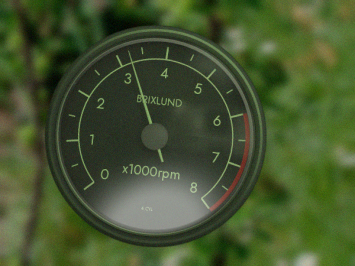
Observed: 3250,rpm
